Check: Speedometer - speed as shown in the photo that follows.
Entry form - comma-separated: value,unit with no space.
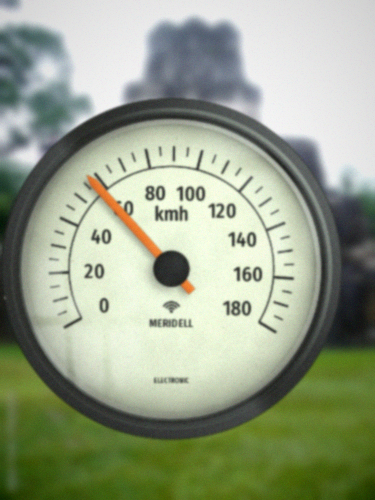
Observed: 57.5,km/h
